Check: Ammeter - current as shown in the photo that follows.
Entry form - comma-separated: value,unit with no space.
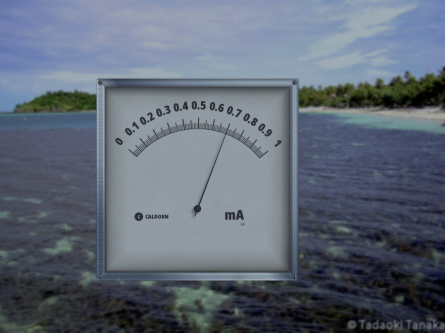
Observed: 0.7,mA
